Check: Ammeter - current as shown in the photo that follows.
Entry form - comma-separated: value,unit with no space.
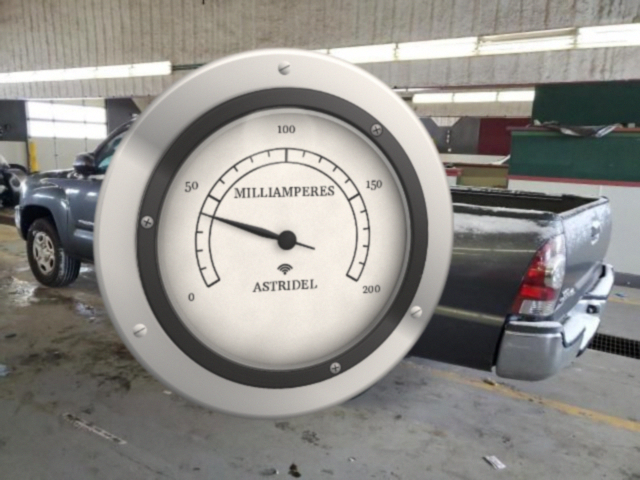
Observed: 40,mA
